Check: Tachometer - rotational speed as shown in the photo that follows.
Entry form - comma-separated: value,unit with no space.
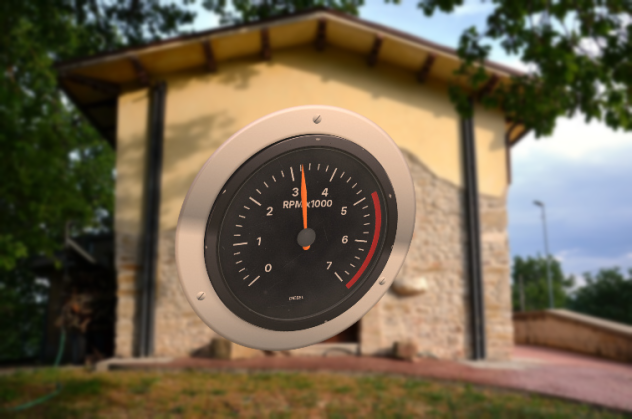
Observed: 3200,rpm
